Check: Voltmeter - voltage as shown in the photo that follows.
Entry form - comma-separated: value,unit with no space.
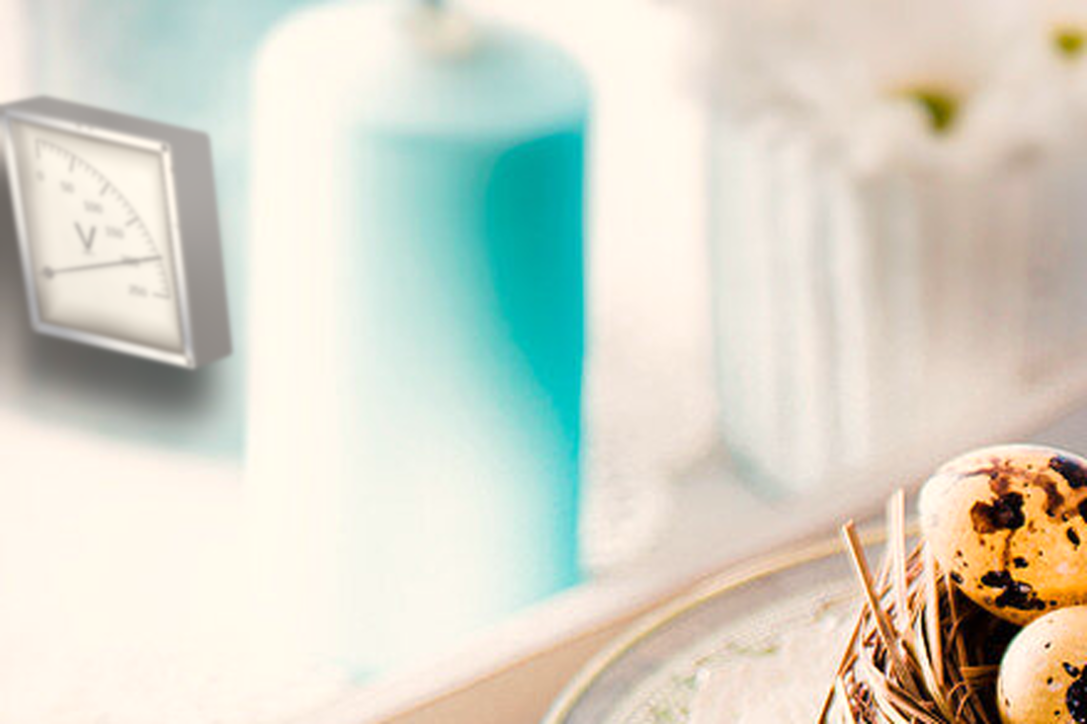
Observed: 200,V
